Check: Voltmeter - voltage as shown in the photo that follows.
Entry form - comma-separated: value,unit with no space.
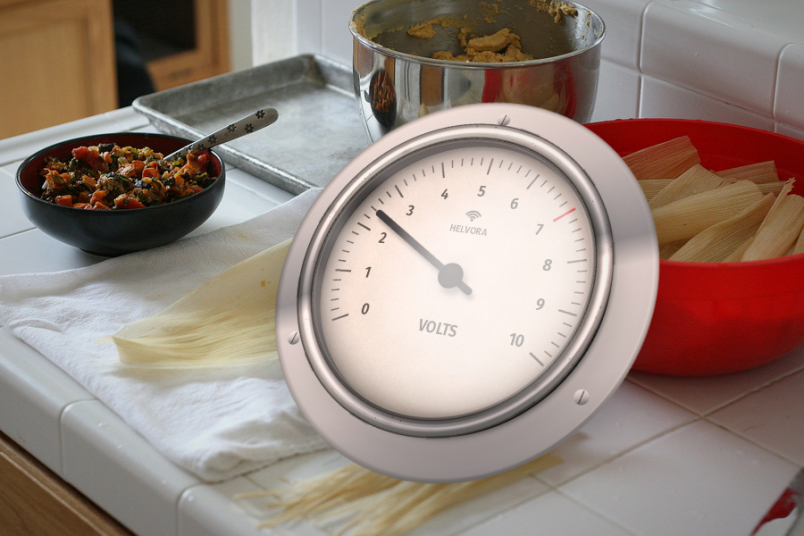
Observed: 2.4,V
